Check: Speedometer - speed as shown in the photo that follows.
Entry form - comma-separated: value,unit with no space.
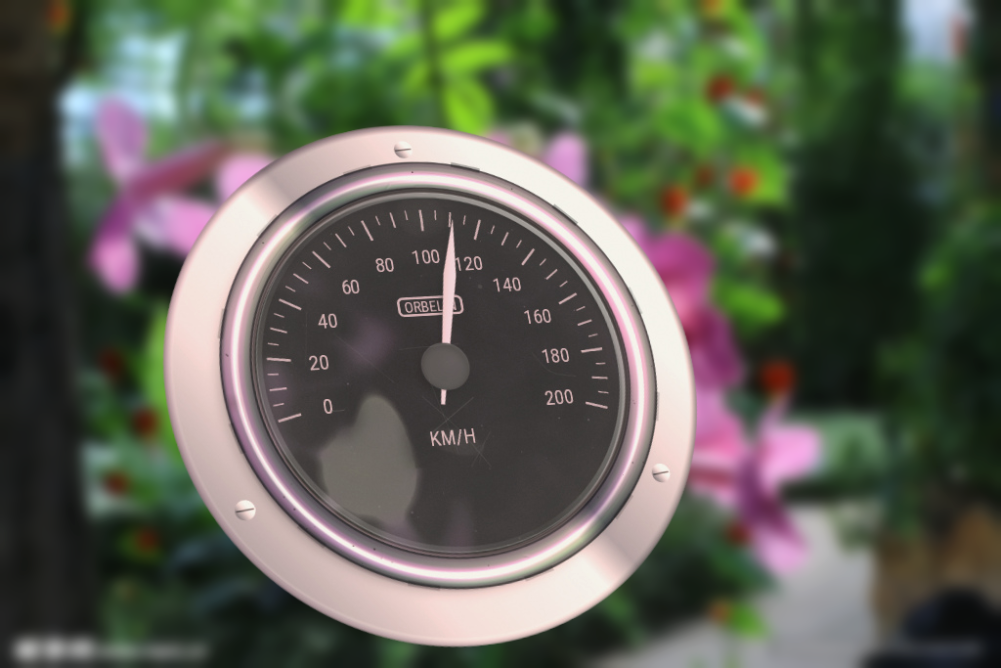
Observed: 110,km/h
